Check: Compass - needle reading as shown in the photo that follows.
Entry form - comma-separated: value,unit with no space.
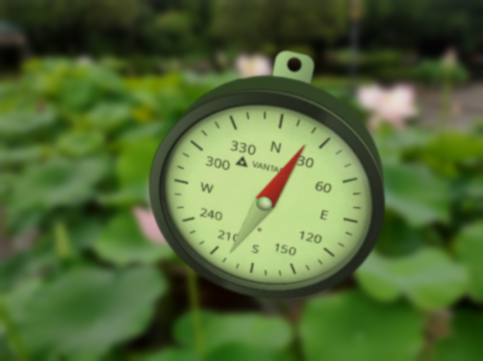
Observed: 20,°
